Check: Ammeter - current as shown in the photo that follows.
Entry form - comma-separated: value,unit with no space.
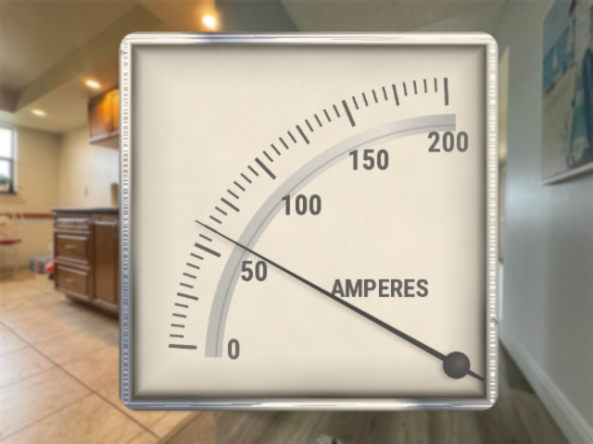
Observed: 60,A
